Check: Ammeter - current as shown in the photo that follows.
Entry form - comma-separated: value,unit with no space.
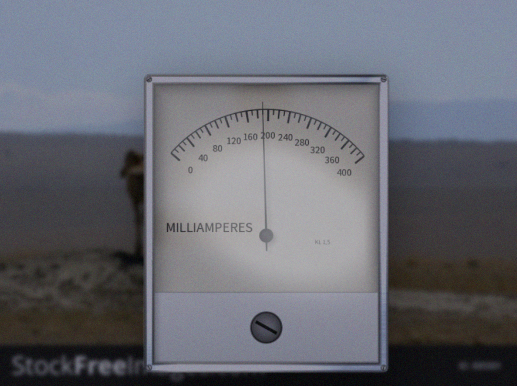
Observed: 190,mA
